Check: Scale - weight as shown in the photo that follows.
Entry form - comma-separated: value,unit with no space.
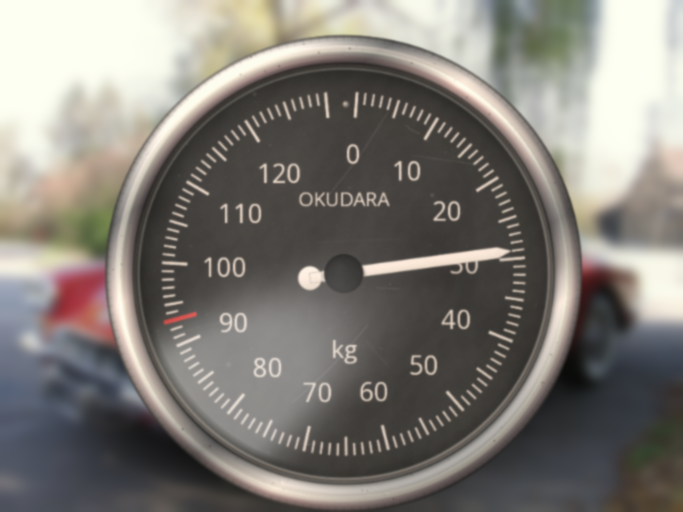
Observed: 29,kg
